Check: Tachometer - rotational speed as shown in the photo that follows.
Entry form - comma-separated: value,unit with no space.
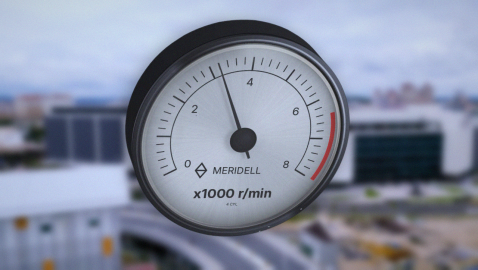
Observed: 3200,rpm
